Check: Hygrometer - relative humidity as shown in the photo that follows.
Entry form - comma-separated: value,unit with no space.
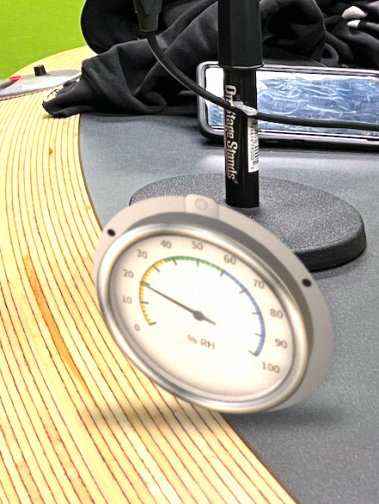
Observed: 20,%
